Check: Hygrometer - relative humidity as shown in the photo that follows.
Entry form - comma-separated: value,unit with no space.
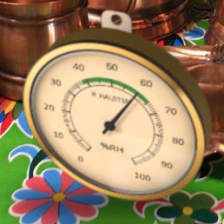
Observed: 60,%
